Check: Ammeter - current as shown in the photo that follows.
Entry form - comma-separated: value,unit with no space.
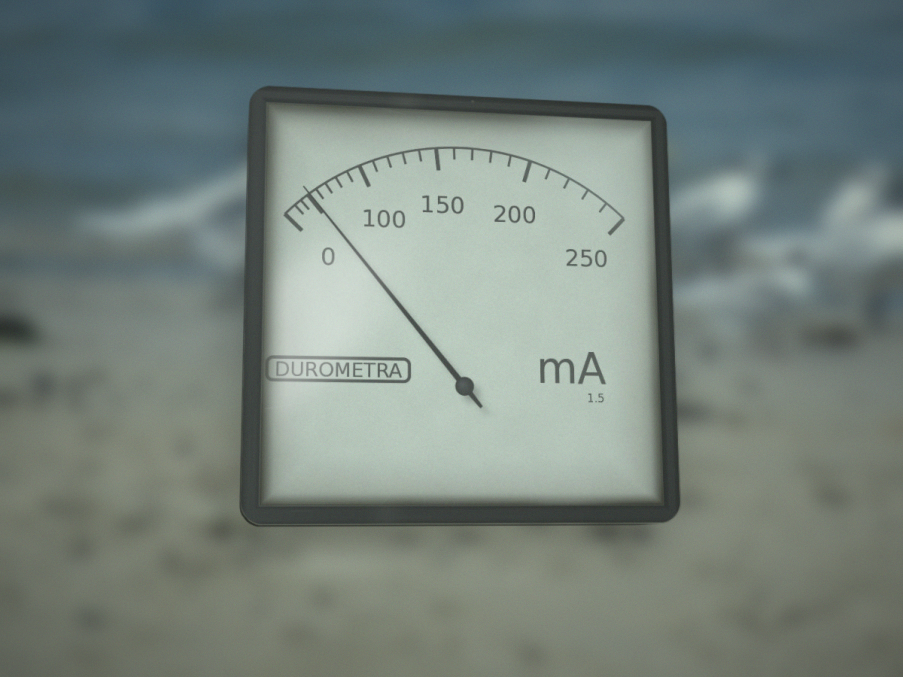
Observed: 50,mA
